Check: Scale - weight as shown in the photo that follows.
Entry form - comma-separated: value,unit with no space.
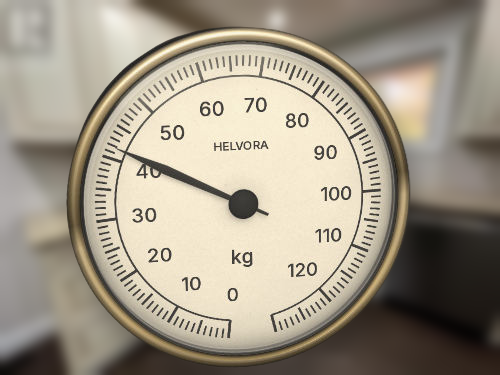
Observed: 42,kg
